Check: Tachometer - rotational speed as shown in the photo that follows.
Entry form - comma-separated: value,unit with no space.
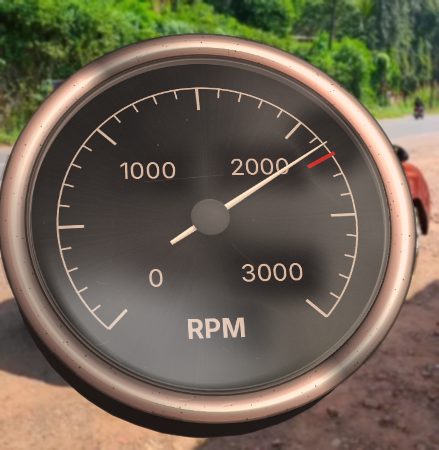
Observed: 2150,rpm
